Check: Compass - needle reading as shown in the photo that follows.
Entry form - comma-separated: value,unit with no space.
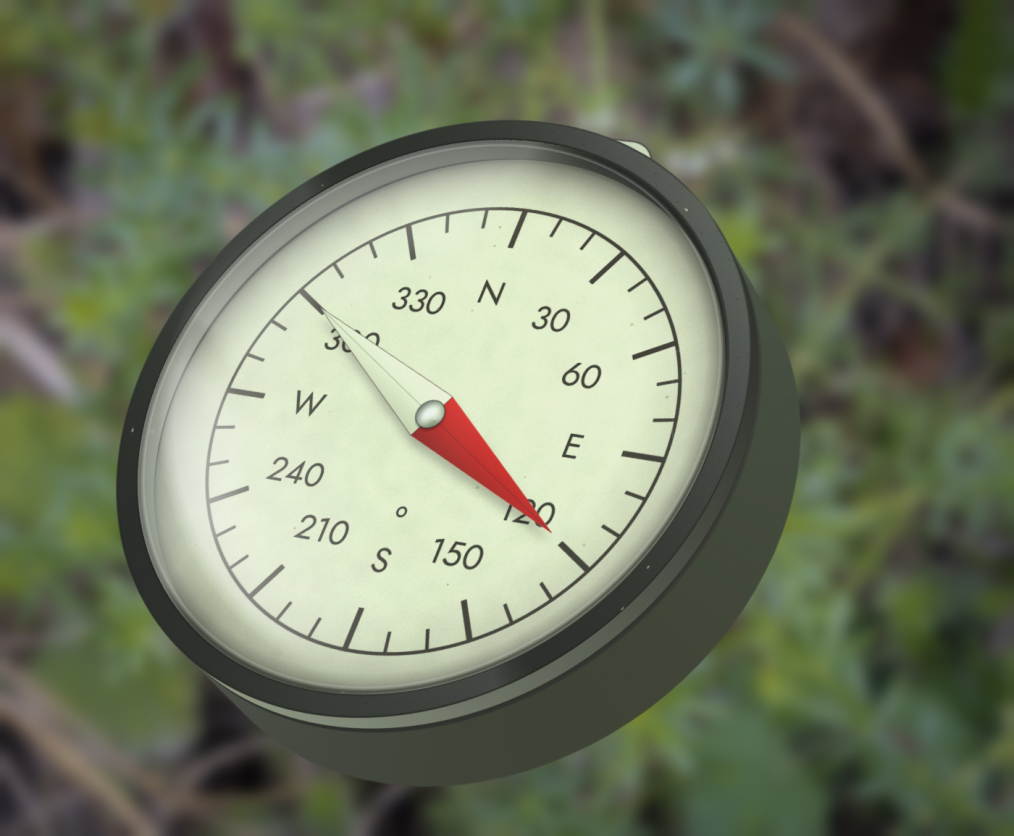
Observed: 120,°
